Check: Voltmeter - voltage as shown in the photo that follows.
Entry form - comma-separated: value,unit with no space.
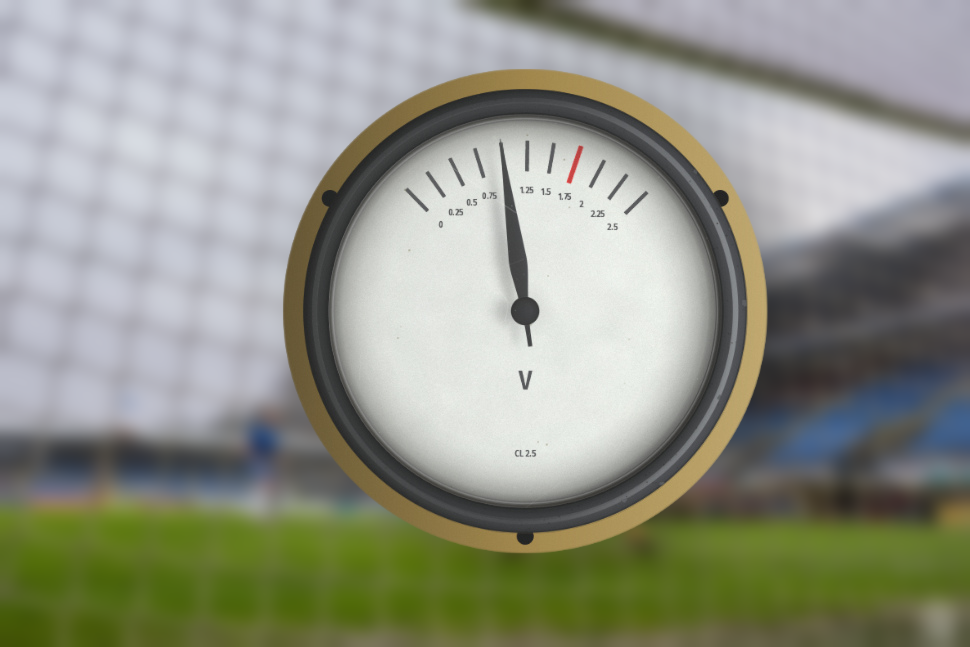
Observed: 1,V
